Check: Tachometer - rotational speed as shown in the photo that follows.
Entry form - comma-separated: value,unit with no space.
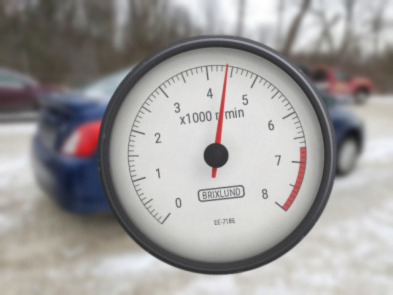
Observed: 4400,rpm
